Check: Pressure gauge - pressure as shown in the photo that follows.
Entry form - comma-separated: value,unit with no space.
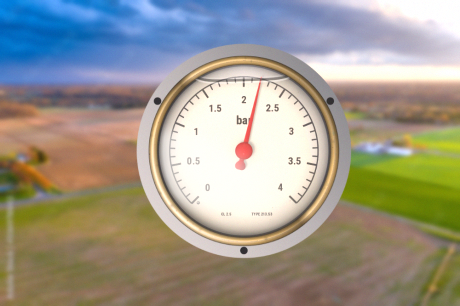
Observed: 2.2,bar
